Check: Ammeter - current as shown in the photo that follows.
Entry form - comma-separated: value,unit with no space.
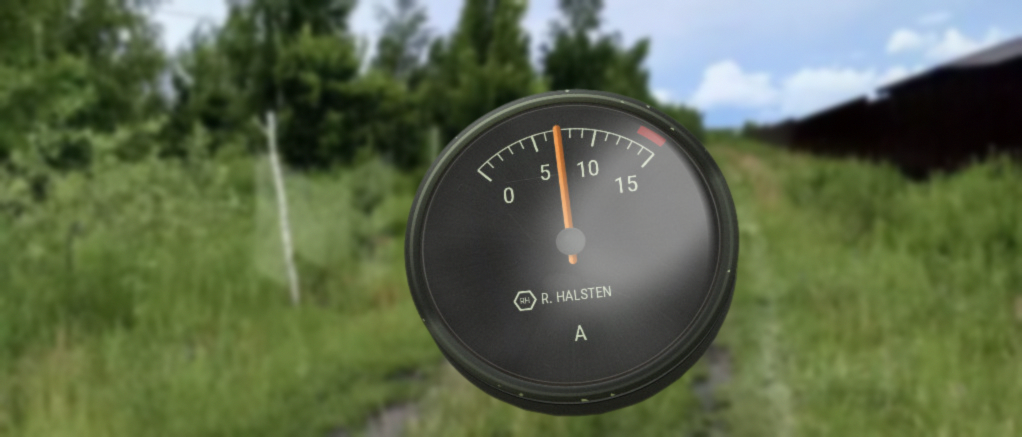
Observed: 7,A
